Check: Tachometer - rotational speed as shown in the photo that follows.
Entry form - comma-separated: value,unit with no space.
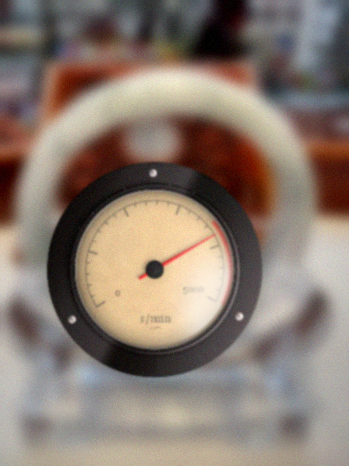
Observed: 3800,rpm
